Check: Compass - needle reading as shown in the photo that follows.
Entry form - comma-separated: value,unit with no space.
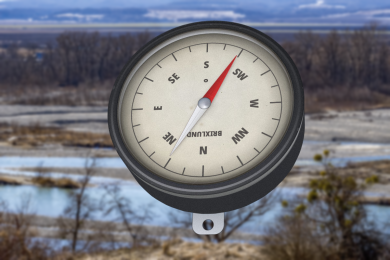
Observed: 210,°
